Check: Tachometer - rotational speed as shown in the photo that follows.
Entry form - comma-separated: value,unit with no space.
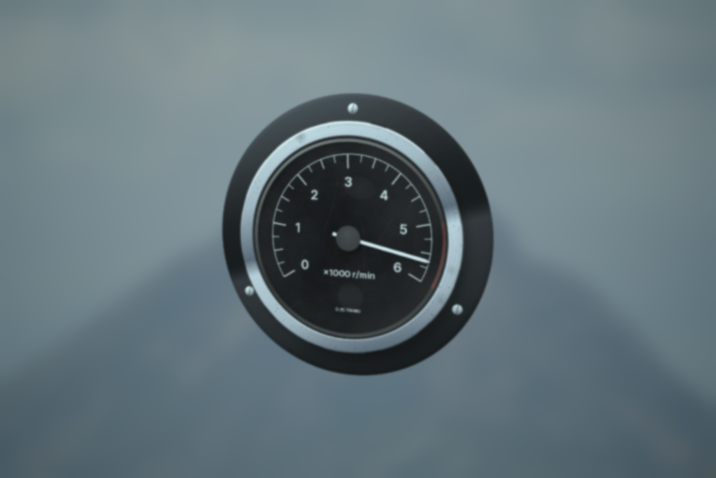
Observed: 5625,rpm
